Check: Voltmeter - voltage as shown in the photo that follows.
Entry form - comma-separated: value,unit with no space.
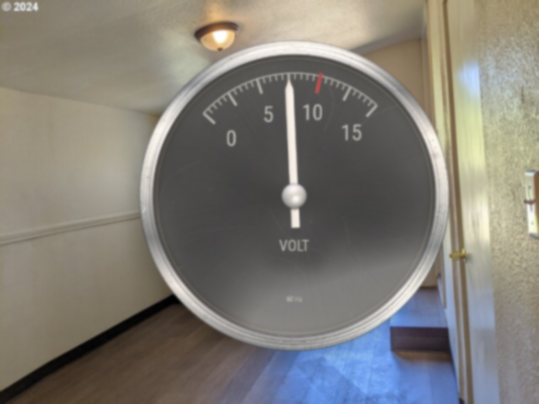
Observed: 7.5,V
